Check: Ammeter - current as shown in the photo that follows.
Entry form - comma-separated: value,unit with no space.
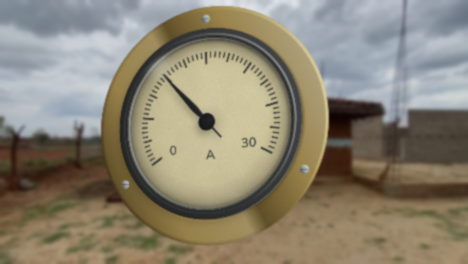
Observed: 10,A
